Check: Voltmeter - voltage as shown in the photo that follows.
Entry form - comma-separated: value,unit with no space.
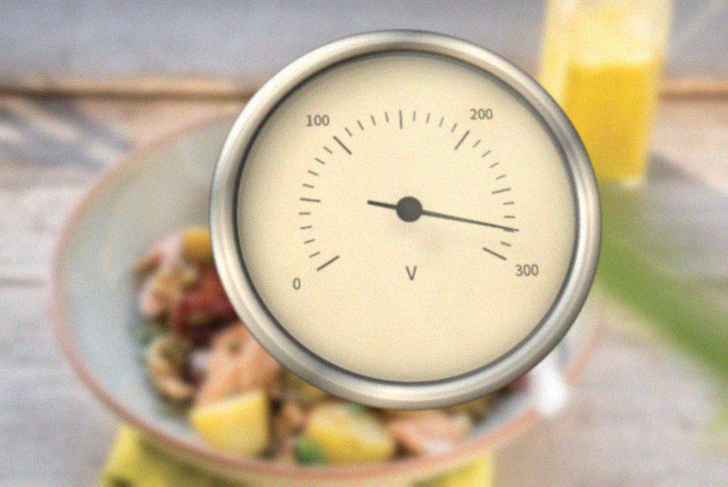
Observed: 280,V
